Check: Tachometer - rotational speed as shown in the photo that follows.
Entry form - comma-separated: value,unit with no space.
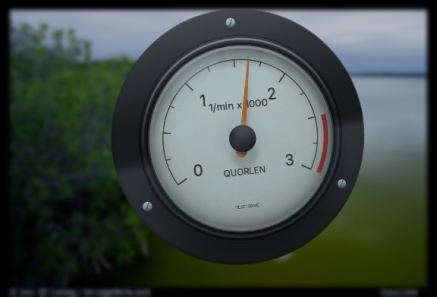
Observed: 1625,rpm
